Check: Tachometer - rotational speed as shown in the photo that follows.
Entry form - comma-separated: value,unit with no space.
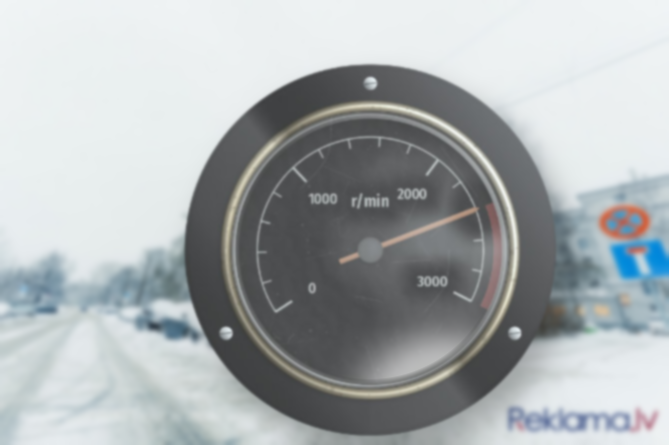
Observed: 2400,rpm
